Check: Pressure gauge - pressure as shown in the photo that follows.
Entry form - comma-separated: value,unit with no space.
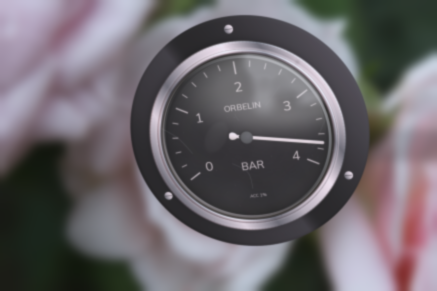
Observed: 3.7,bar
